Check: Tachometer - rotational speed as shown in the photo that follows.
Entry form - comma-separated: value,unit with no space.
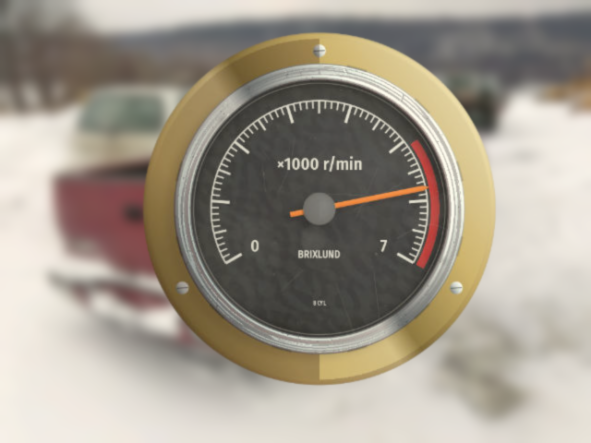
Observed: 5800,rpm
